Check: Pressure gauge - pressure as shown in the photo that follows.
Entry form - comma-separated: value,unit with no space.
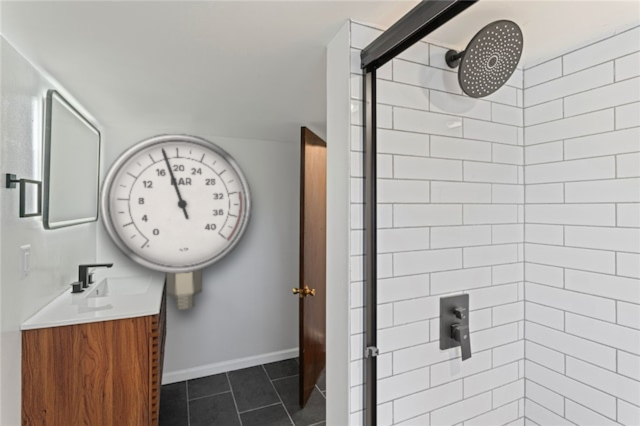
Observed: 18,bar
